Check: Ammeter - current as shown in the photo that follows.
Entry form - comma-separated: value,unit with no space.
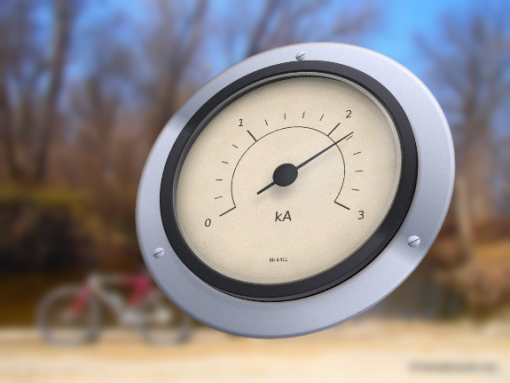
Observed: 2.2,kA
